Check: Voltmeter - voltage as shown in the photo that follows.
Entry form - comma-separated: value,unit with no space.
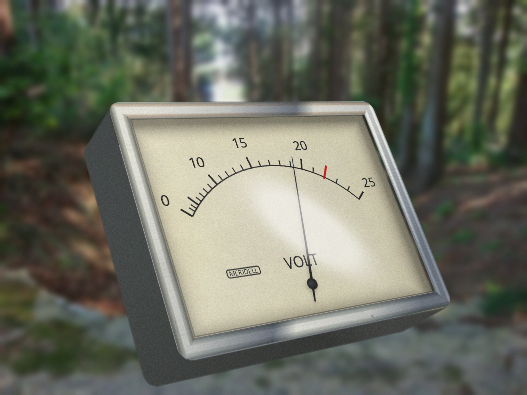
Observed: 19,V
